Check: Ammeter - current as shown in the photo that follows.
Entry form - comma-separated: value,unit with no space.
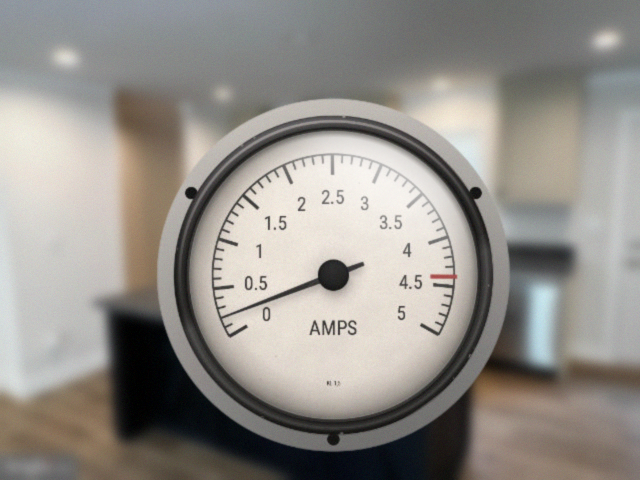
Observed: 0.2,A
